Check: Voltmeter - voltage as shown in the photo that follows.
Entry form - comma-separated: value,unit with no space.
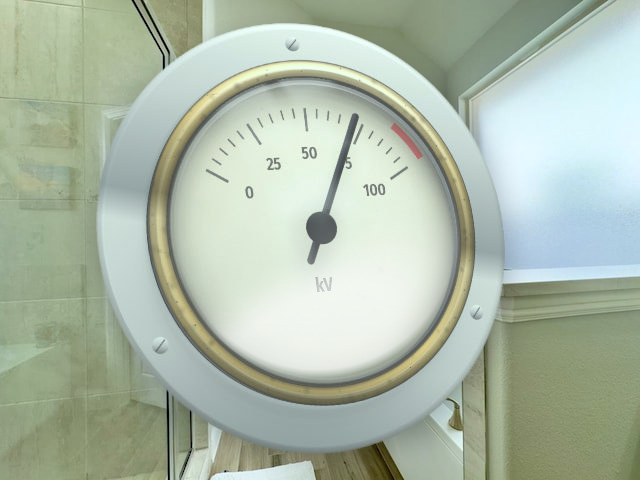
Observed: 70,kV
